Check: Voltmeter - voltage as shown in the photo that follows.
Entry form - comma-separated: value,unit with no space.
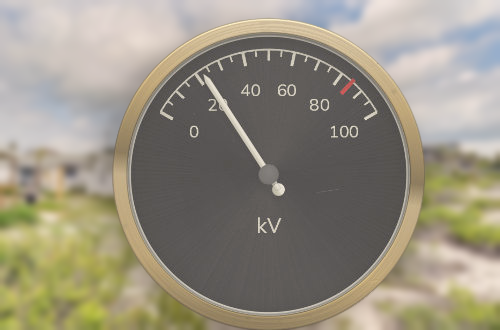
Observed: 22.5,kV
